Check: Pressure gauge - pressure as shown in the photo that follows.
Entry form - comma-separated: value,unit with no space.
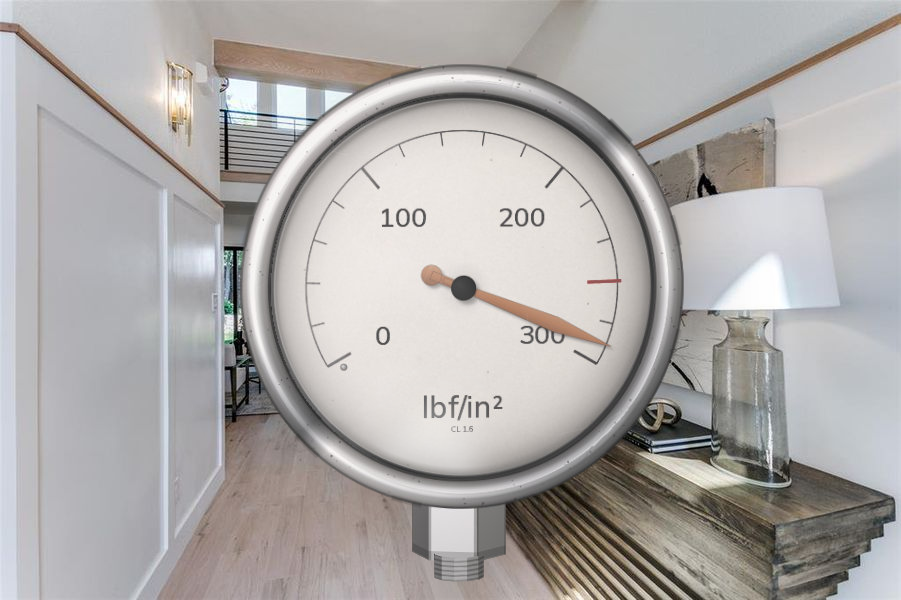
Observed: 290,psi
